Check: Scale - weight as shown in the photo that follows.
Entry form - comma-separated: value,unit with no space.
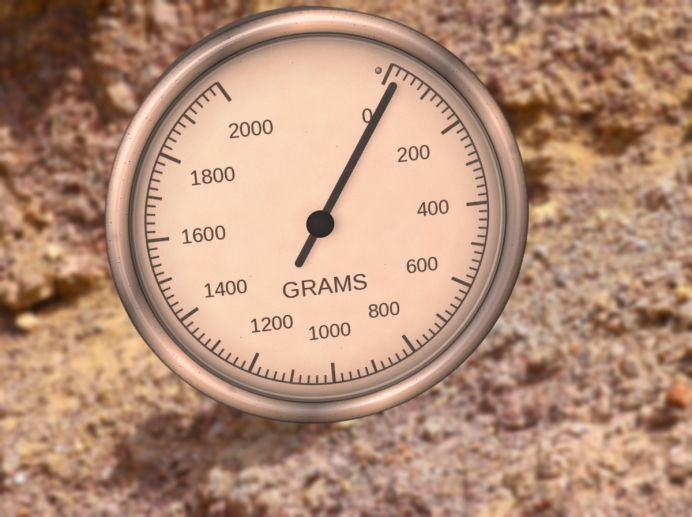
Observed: 20,g
